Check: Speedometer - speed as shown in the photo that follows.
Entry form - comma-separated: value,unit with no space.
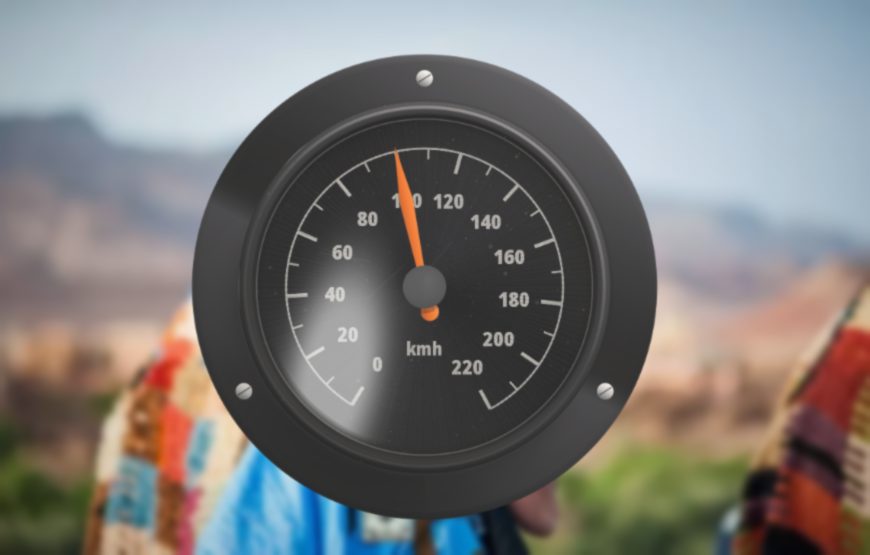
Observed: 100,km/h
